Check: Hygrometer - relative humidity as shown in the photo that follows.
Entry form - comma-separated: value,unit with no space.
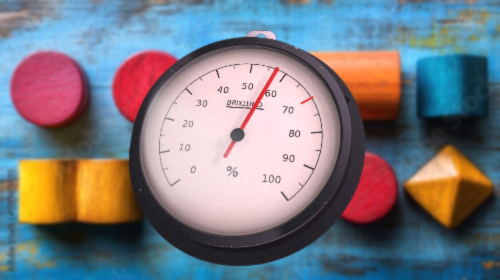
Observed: 57.5,%
